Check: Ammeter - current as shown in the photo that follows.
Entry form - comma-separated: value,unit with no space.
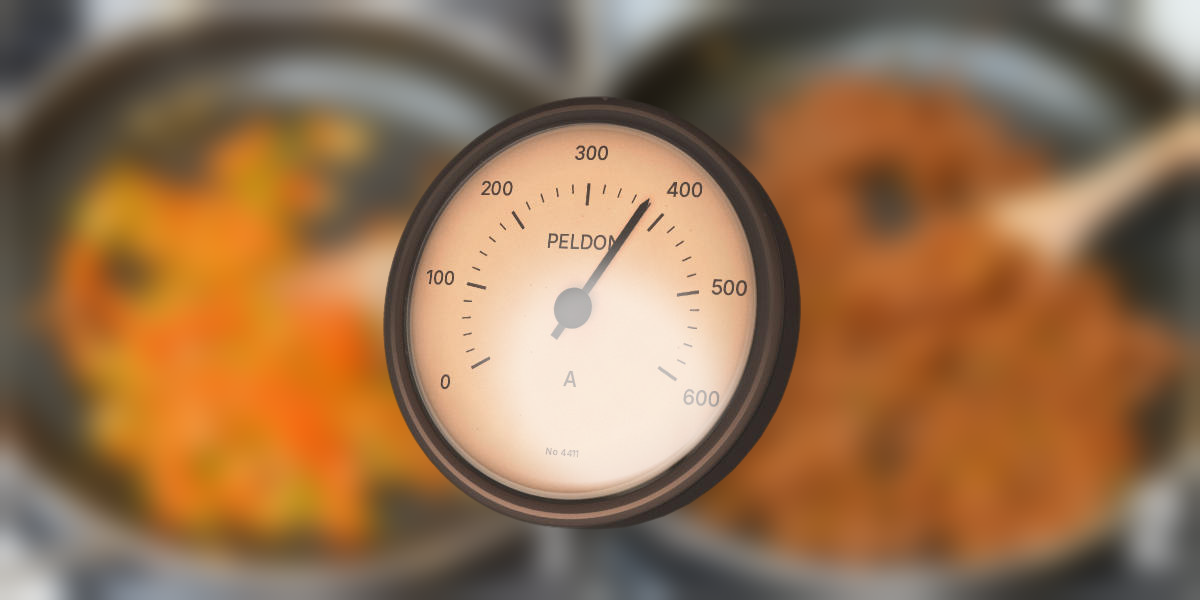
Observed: 380,A
